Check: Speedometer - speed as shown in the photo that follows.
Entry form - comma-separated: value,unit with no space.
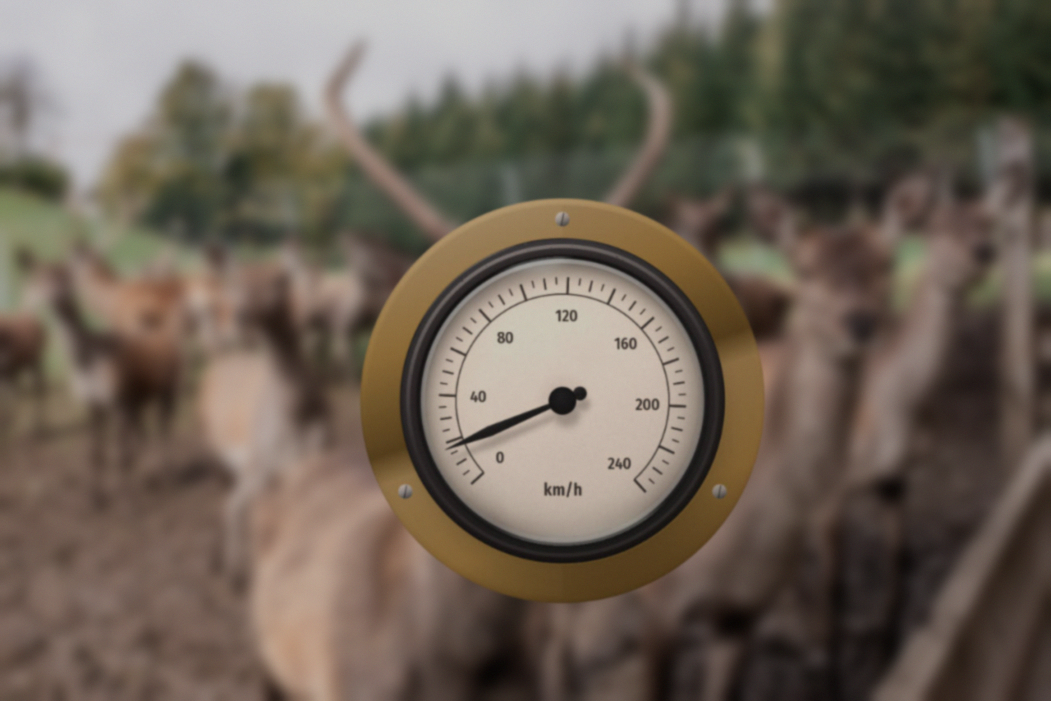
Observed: 17.5,km/h
